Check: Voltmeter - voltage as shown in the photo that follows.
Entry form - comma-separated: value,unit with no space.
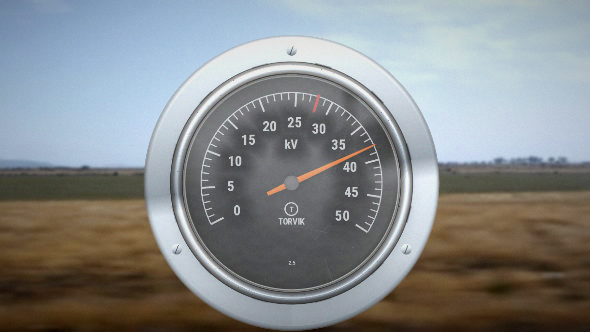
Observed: 38,kV
